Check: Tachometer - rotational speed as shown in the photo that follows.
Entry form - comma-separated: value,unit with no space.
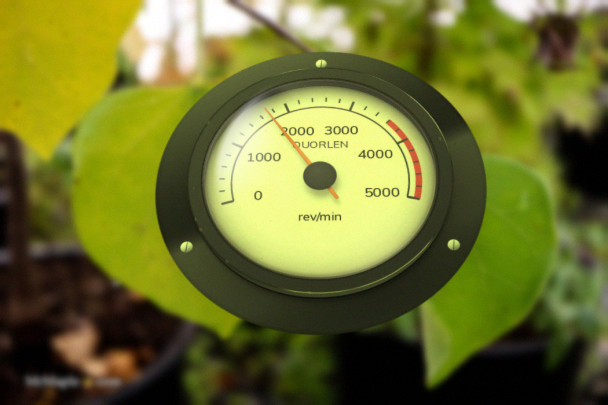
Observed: 1700,rpm
